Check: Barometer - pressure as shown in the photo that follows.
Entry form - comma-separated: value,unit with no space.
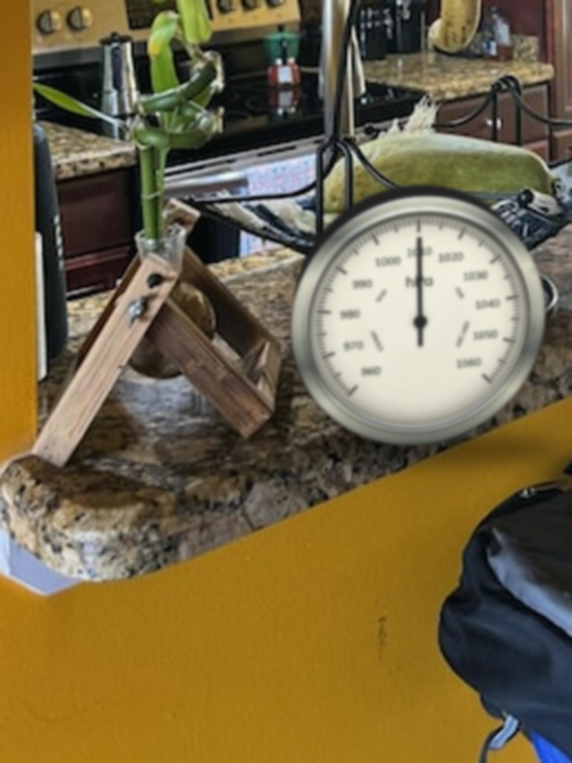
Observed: 1010,hPa
